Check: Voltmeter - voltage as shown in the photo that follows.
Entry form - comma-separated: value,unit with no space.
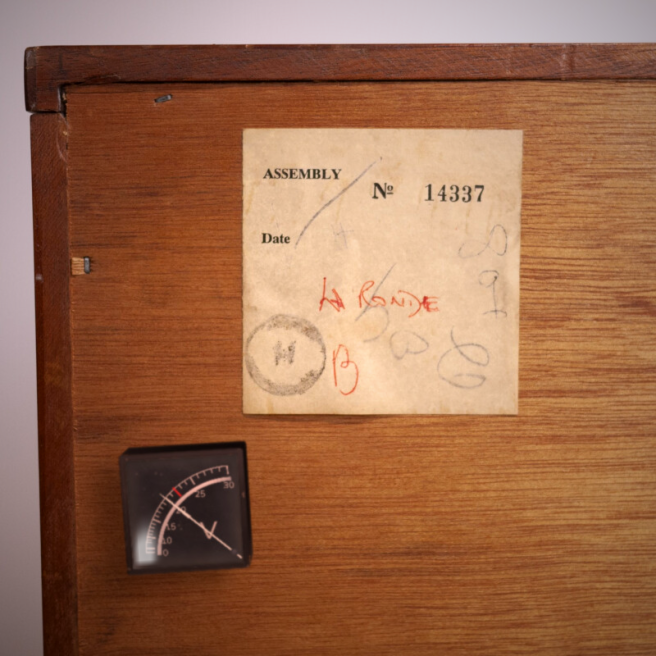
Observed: 20,V
